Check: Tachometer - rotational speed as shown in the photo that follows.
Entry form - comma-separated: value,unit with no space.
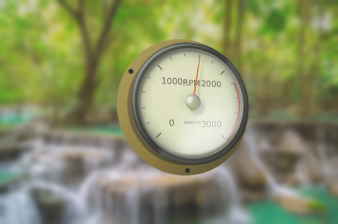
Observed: 1600,rpm
